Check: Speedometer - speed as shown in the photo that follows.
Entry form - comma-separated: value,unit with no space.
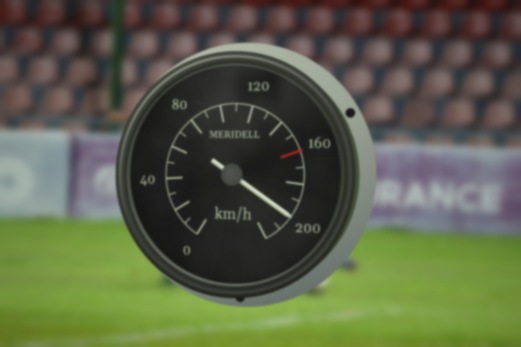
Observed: 200,km/h
